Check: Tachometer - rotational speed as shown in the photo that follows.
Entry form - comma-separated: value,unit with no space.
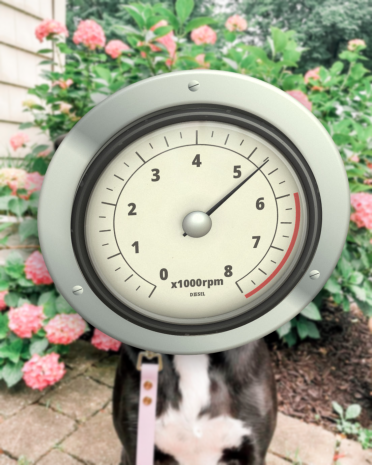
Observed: 5250,rpm
